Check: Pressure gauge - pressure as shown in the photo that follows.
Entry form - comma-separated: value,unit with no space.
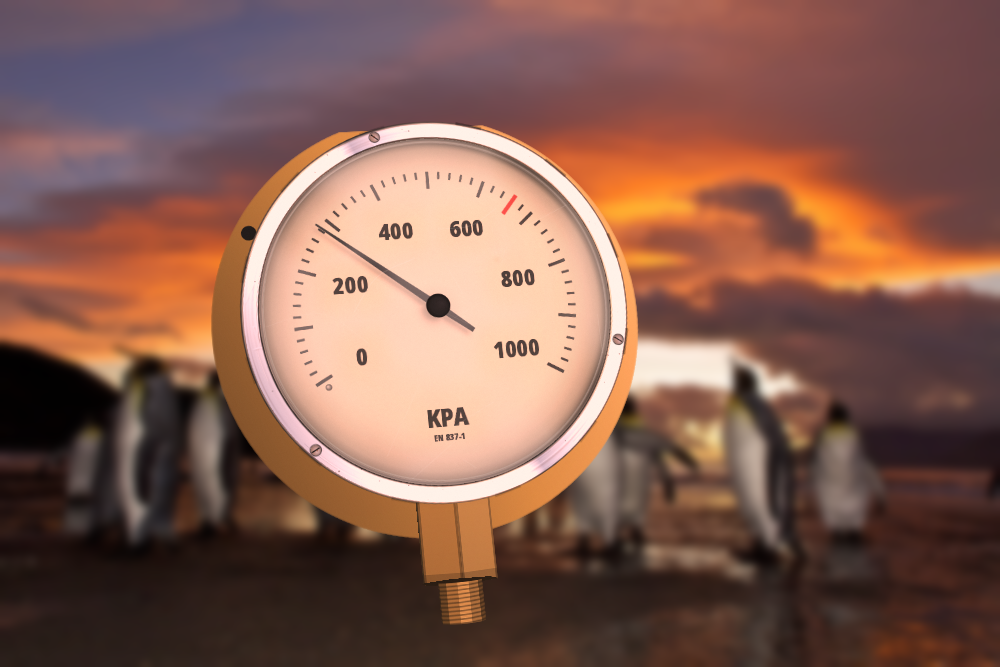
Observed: 280,kPa
